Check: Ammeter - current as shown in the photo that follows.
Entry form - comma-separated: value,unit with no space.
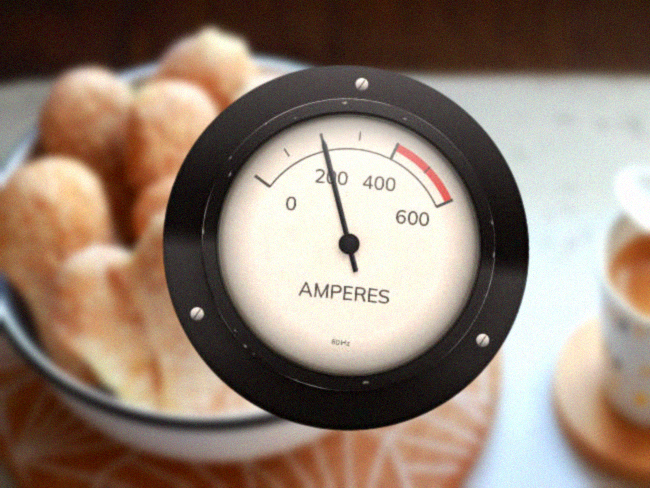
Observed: 200,A
